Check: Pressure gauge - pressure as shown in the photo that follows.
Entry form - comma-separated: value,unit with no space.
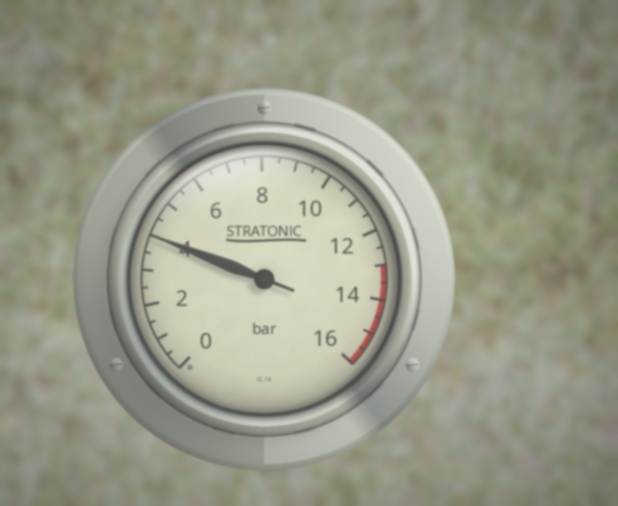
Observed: 4,bar
